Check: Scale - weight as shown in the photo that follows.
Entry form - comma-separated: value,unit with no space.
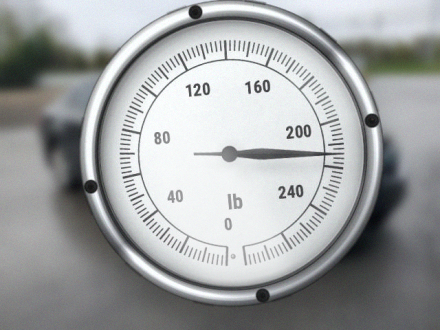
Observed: 214,lb
